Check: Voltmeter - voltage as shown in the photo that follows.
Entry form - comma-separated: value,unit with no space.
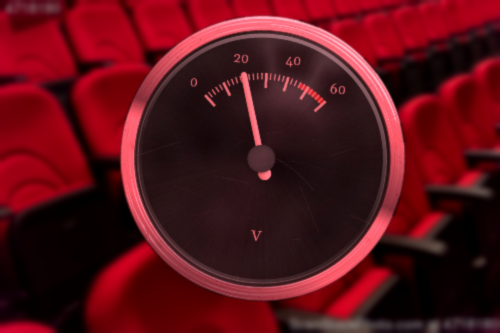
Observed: 20,V
